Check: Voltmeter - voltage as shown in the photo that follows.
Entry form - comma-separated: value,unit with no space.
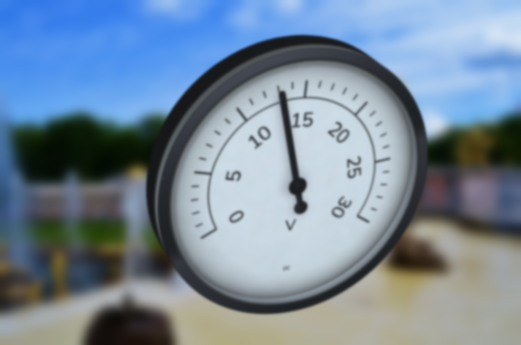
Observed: 13,V
